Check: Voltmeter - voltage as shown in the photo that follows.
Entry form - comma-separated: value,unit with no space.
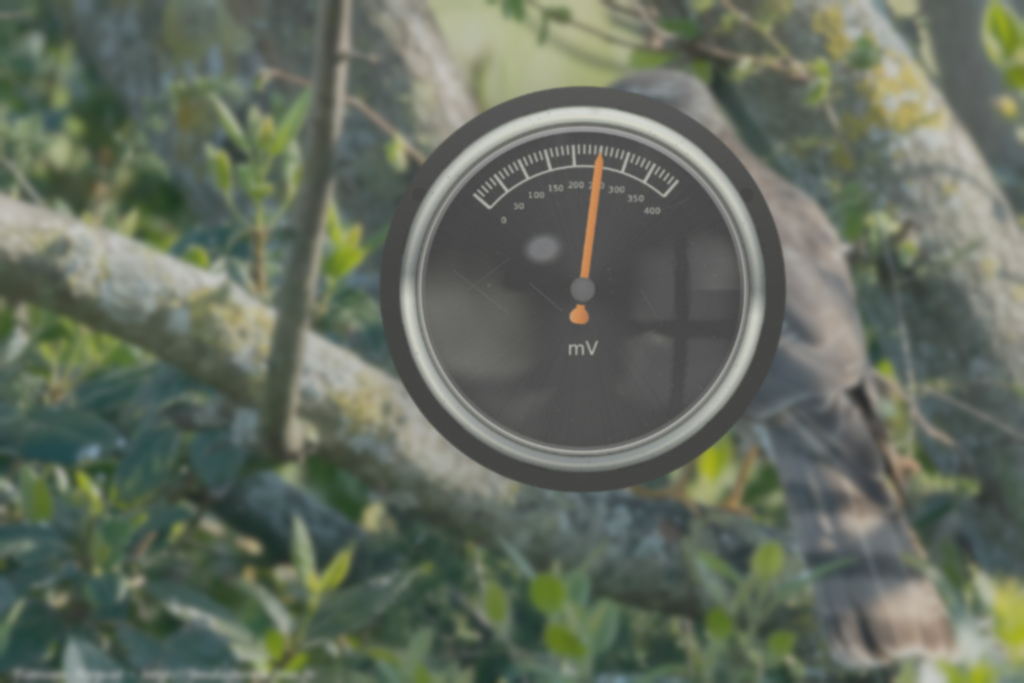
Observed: 250,mV
